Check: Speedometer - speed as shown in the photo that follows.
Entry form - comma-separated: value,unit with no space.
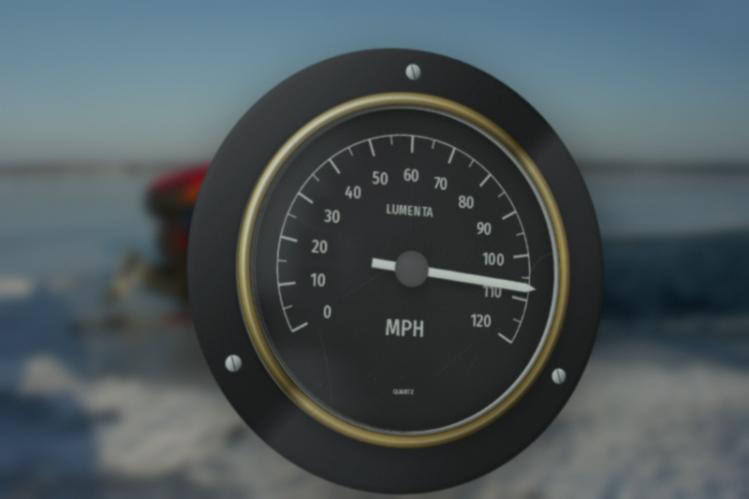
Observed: 107.5,mph
